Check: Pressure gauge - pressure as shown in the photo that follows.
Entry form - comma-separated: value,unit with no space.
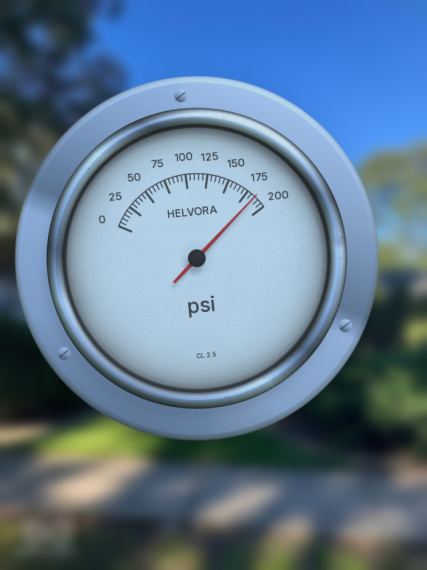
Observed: 185,psi
